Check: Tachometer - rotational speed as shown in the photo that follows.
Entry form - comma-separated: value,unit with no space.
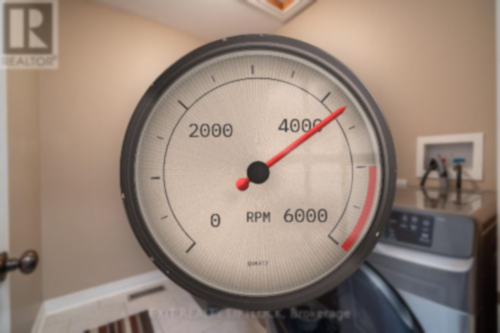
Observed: 4250,rpm
